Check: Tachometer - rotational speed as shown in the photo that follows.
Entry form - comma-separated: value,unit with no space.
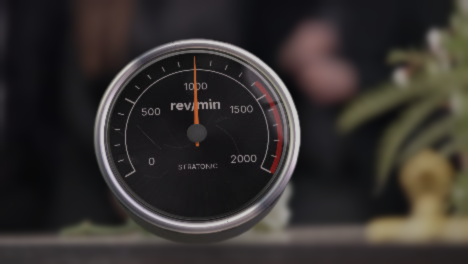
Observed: 1000,rpm
